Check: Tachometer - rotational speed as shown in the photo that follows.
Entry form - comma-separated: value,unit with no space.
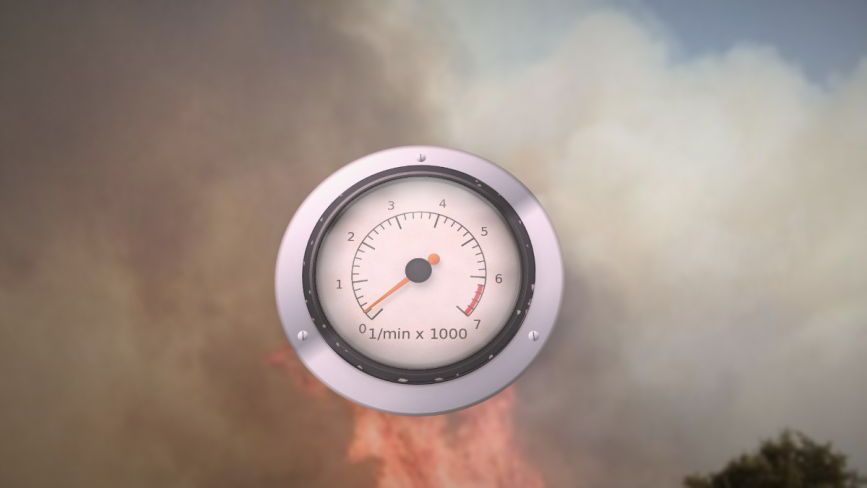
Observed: 200,rpm
